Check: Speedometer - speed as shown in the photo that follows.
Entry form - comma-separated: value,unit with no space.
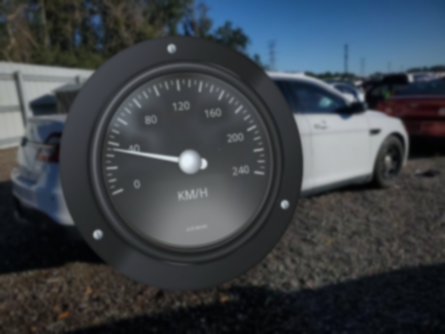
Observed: 35,km/h
